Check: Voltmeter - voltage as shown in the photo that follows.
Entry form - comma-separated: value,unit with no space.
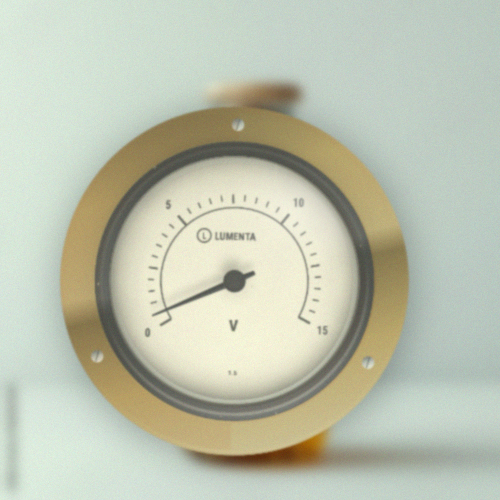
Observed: 0.5,V
